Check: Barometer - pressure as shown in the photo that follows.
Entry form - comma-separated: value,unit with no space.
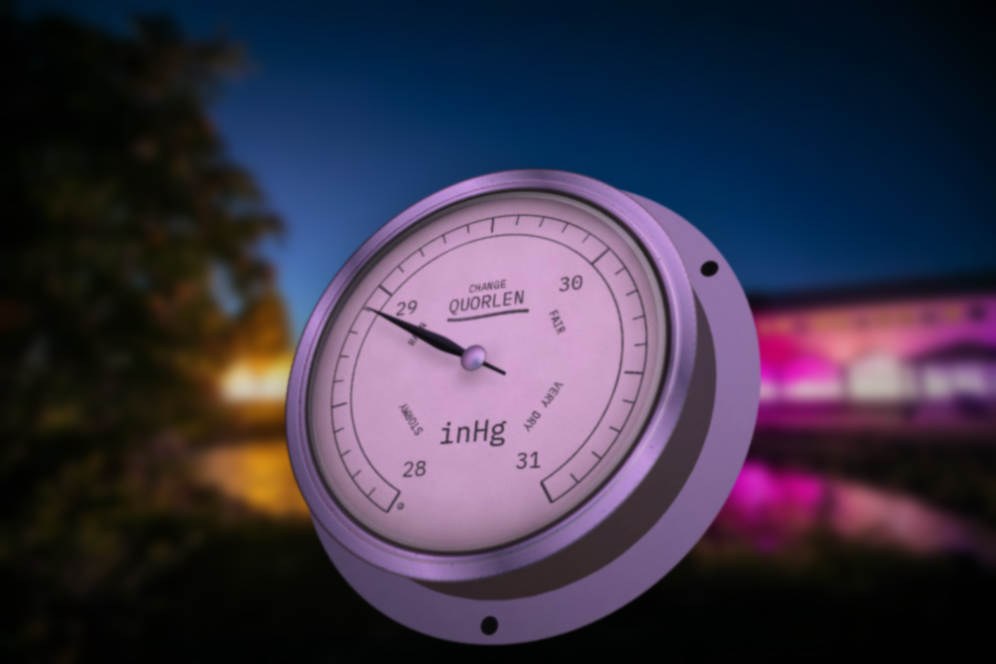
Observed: 28.9,inHg
